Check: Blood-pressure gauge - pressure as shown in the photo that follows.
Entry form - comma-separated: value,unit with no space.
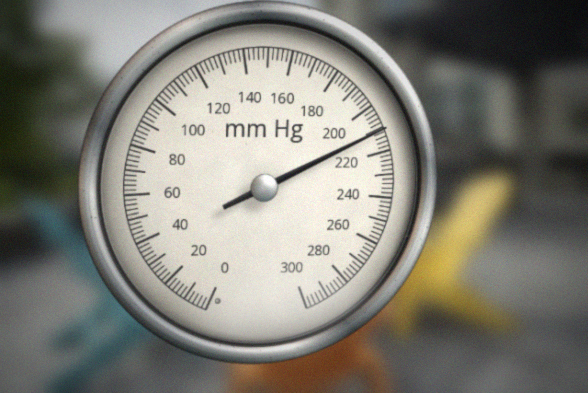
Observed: 210,mmHg
